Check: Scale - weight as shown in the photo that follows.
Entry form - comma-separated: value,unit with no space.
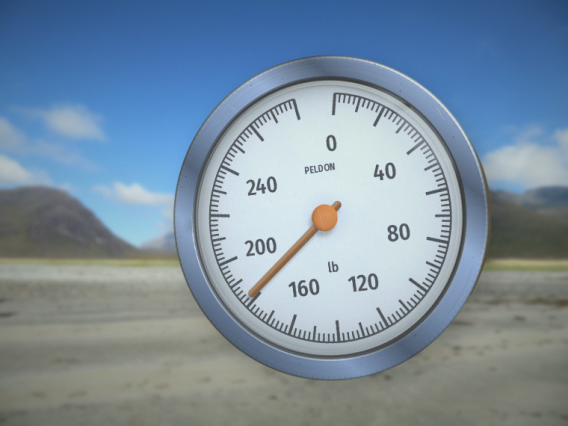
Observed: 182,lb
